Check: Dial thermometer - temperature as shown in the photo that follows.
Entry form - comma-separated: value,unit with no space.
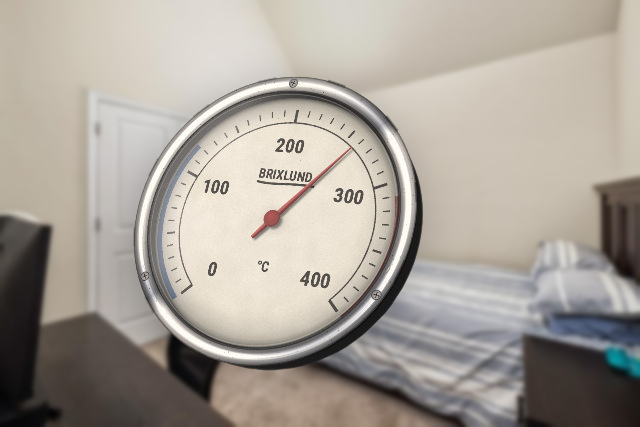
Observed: 260,°C
